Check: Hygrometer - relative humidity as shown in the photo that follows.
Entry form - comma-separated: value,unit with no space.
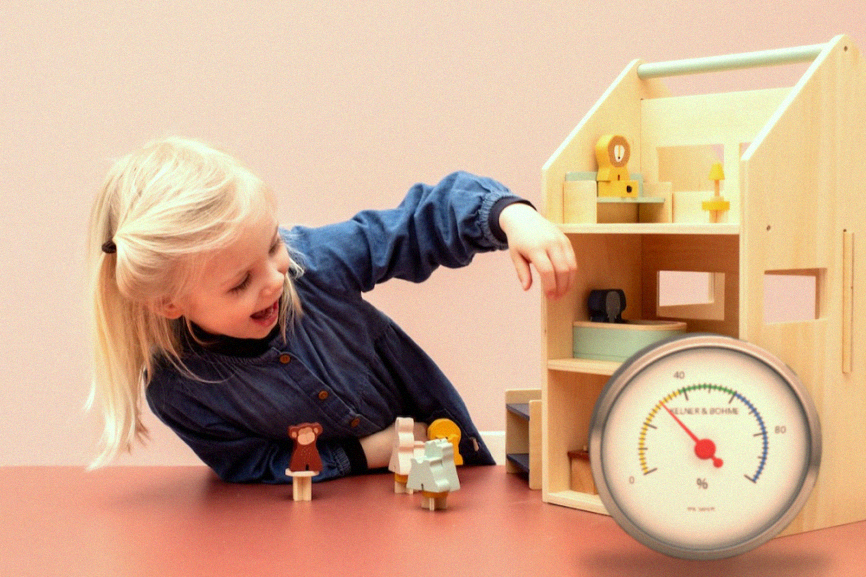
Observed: 30,%
